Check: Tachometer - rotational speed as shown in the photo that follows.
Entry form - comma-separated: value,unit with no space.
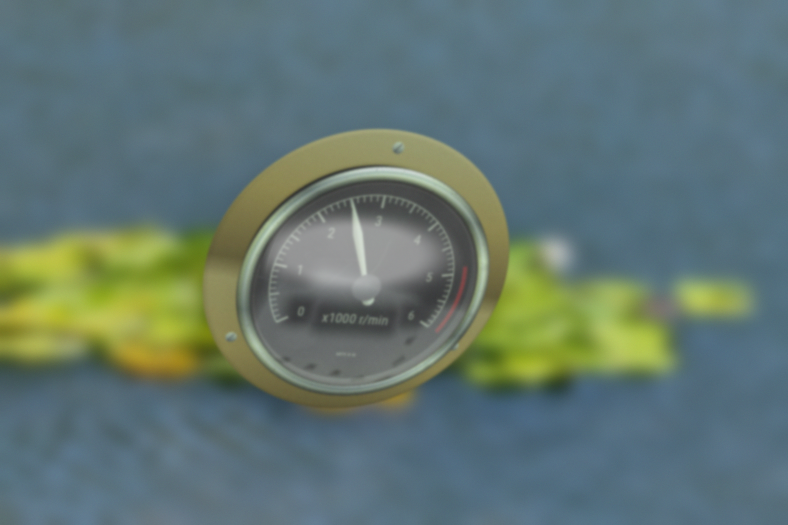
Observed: 2500,rpm
